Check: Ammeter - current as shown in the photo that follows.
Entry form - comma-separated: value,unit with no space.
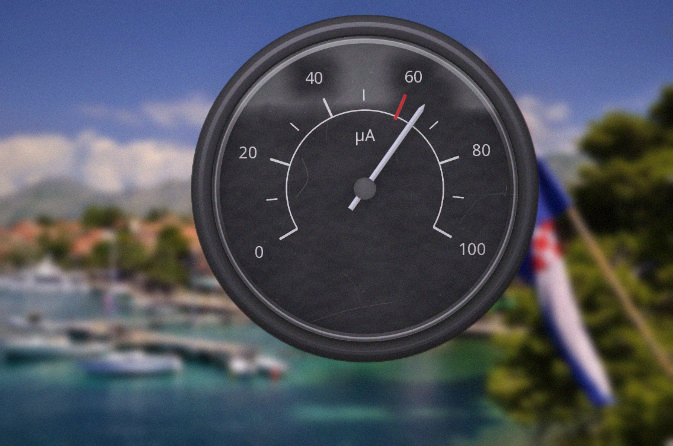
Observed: 65,µA
